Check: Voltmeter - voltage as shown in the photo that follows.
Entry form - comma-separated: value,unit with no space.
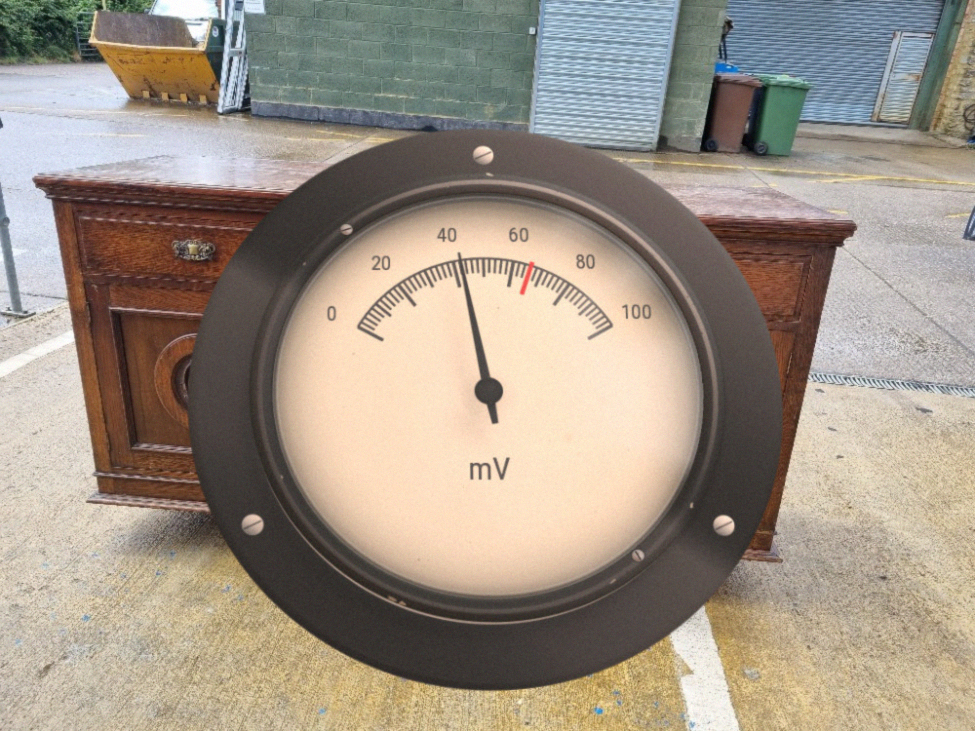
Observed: 42,mV
